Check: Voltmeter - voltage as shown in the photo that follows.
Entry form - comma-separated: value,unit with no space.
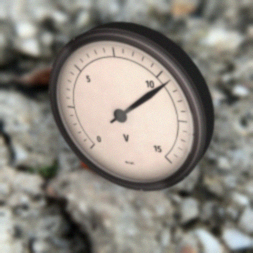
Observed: 10.5,V
